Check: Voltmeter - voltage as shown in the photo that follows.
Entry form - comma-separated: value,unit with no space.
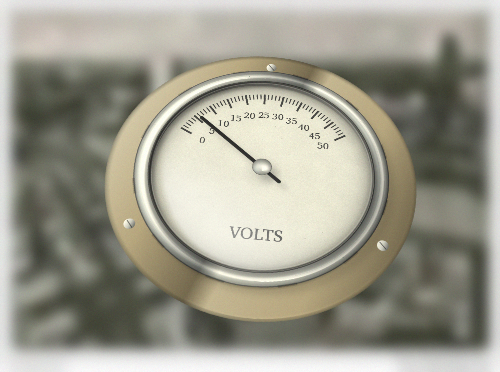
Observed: 5,V
